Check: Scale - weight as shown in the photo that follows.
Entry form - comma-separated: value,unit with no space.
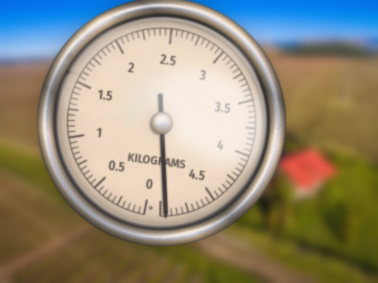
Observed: 4.95,kg
